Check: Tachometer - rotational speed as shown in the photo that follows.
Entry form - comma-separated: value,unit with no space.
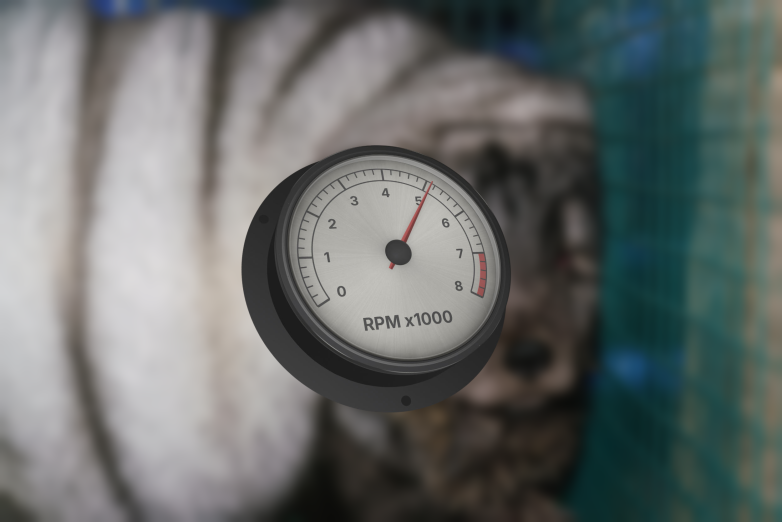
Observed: 5100,rpm
